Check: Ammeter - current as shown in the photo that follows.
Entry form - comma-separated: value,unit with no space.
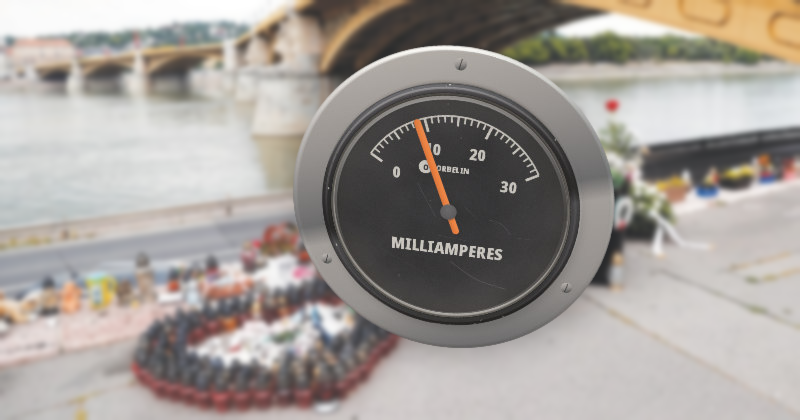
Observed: 9,mA
